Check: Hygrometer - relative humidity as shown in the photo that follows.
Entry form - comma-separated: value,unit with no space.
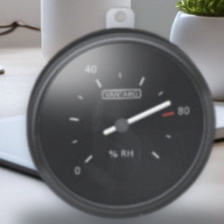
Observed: 75,%
